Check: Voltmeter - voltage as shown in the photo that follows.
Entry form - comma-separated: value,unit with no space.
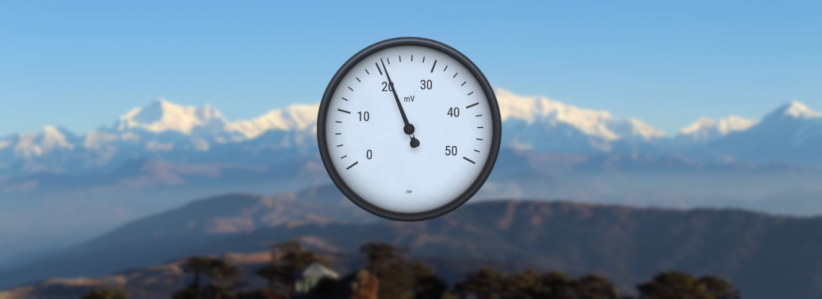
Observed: 21,mV
